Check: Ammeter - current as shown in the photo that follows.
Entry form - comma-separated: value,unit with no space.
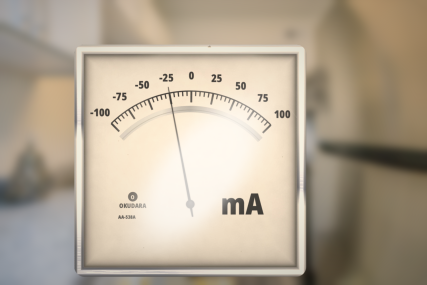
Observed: -25,mA
